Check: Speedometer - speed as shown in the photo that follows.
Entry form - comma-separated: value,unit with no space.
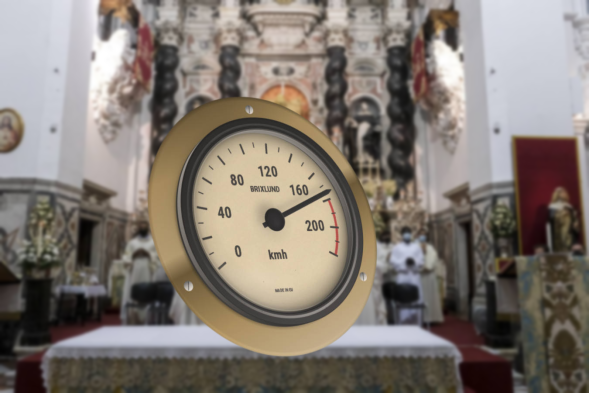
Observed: 175,km/h
